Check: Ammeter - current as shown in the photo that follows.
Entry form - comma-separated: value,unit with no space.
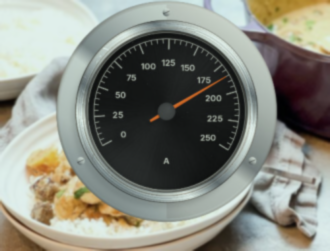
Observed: 185,A
